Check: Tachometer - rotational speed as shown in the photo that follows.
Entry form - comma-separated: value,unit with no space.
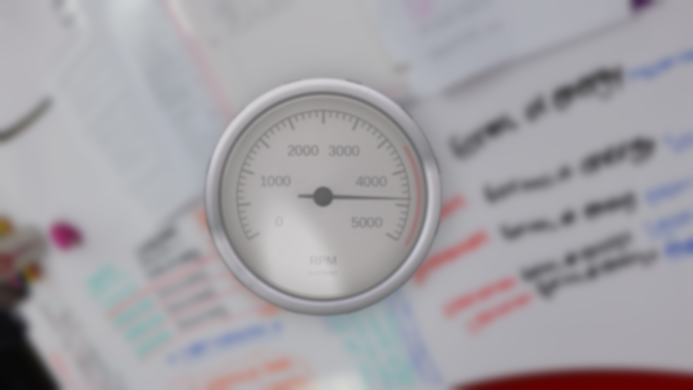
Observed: 4400,rpm
